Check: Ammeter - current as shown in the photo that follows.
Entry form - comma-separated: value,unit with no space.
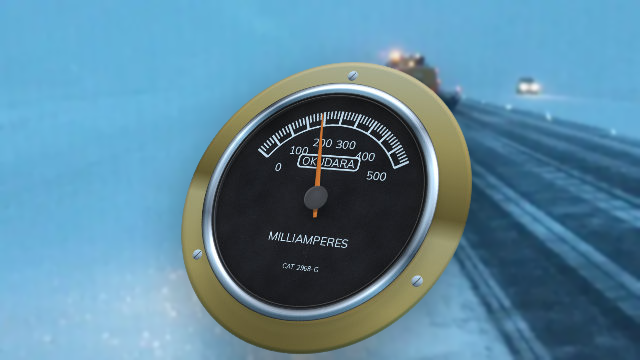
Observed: 200,mA
